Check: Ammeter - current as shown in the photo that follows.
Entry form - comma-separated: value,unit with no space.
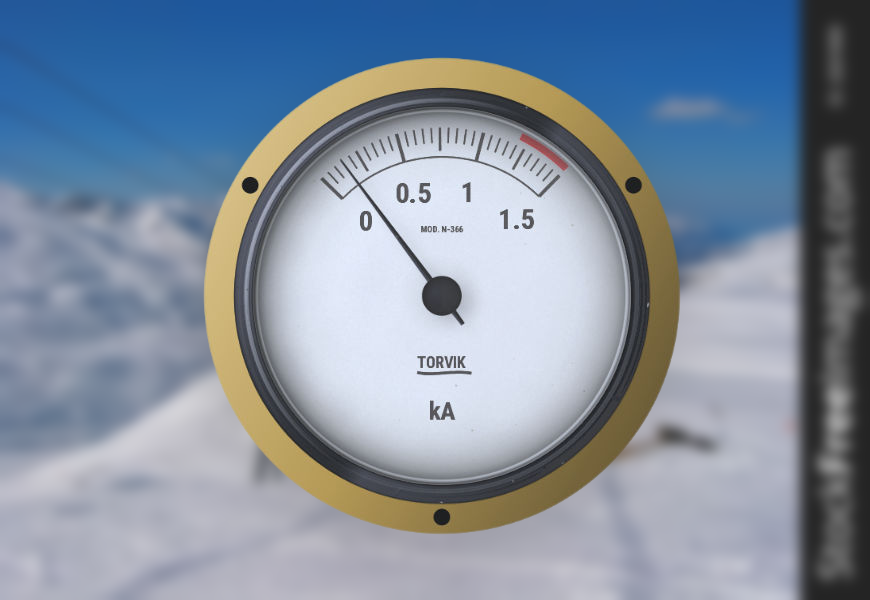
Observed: 0.15,kA
